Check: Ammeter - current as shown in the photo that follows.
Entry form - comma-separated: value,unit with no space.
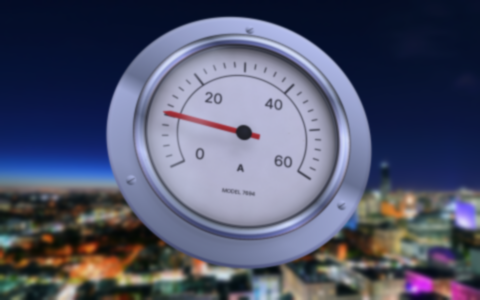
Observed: 10,A
